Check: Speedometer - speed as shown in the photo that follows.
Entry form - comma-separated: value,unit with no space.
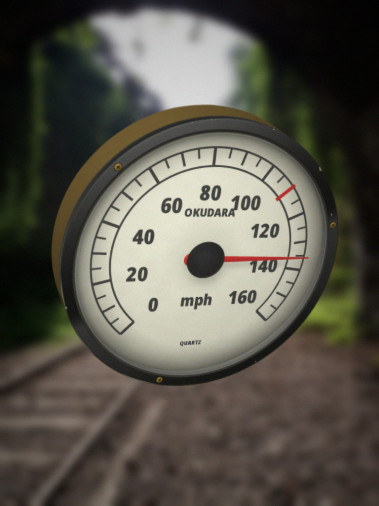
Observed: 135,mph
